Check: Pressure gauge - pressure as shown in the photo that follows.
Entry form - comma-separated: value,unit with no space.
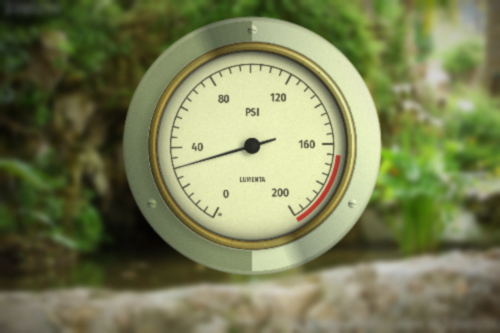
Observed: 30,psi
